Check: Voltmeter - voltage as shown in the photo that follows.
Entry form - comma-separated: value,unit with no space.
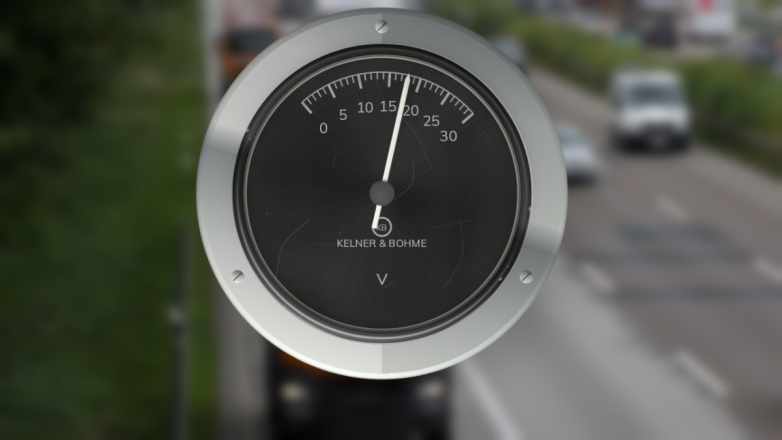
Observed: 18,V
